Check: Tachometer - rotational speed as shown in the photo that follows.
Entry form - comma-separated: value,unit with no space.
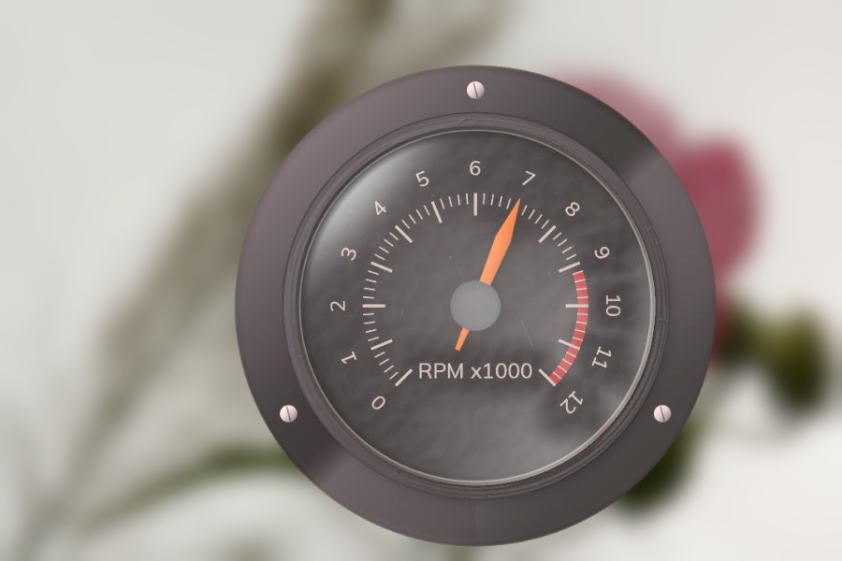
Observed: 7000,rpm
